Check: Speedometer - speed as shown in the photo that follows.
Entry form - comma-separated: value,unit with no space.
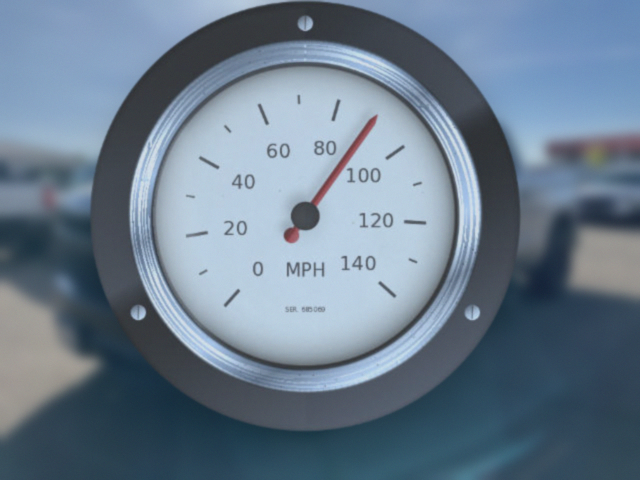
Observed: 90,mph
